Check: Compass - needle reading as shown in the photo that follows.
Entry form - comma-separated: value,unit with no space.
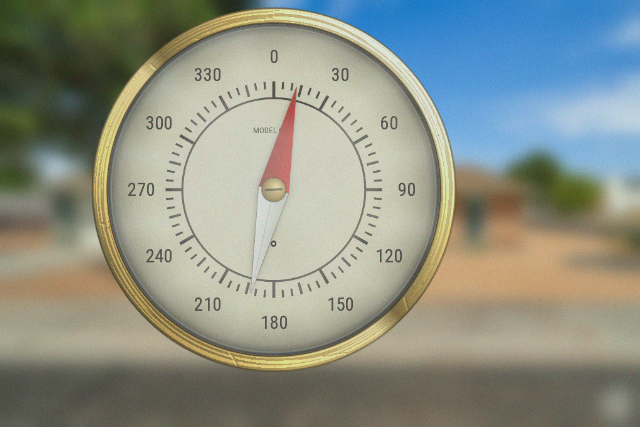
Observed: 12.5,°
